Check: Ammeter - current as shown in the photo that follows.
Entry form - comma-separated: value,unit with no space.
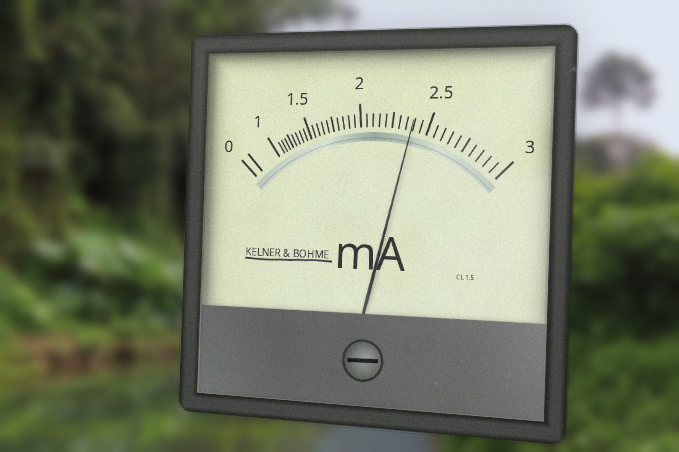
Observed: 2.4,mA
